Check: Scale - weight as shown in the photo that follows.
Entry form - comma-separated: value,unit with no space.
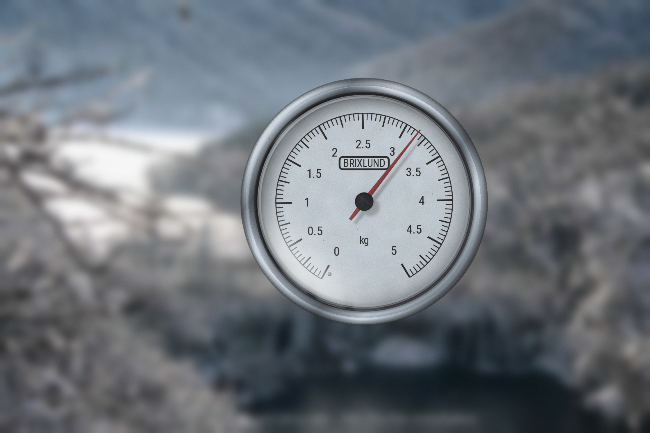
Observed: 3.15,kg
